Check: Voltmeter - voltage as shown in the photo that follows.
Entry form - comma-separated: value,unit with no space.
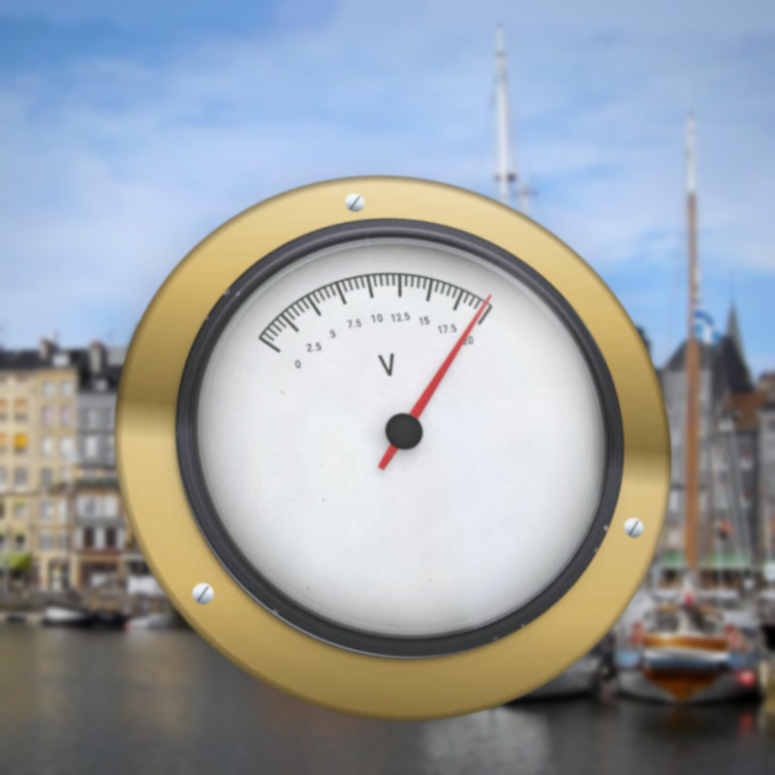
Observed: 19.5,V
